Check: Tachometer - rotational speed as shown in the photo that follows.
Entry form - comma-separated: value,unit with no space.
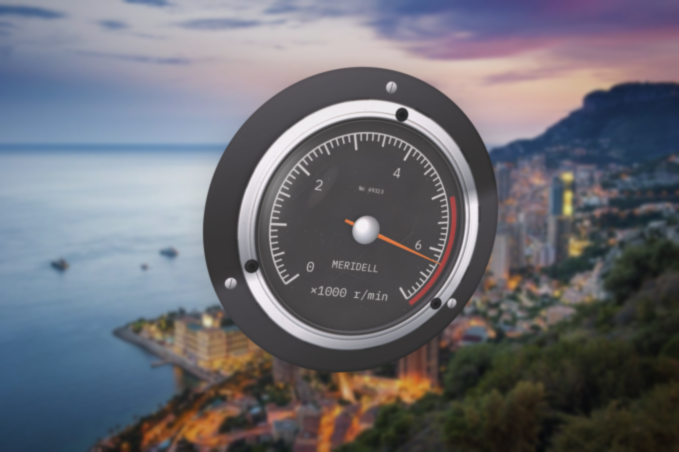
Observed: 6200,rpm
